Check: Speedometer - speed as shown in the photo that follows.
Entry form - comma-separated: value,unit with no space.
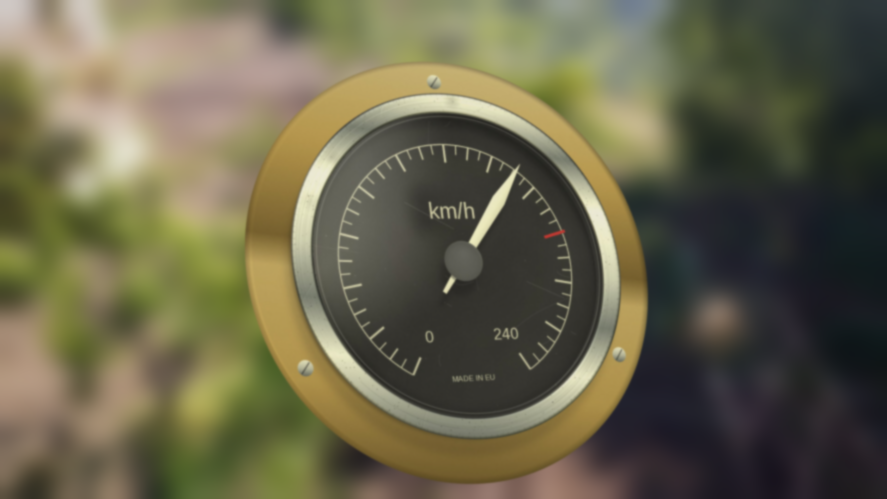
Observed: 150,km/h
